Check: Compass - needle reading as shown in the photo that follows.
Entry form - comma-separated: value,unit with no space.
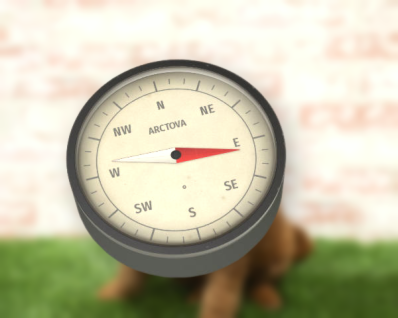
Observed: 100,°
